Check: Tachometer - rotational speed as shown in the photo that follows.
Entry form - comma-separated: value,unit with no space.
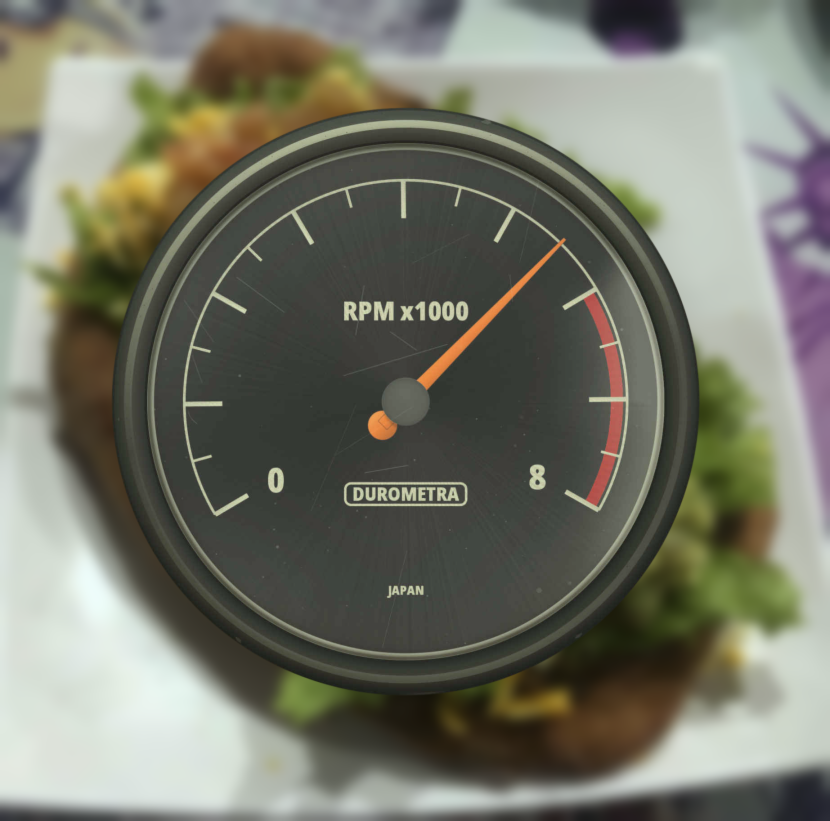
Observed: 5500,rpm
